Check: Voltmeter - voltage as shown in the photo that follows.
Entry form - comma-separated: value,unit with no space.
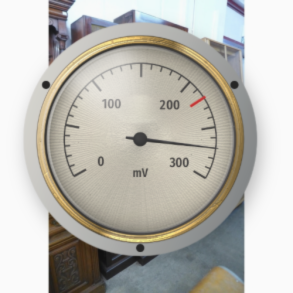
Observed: 270,mV
